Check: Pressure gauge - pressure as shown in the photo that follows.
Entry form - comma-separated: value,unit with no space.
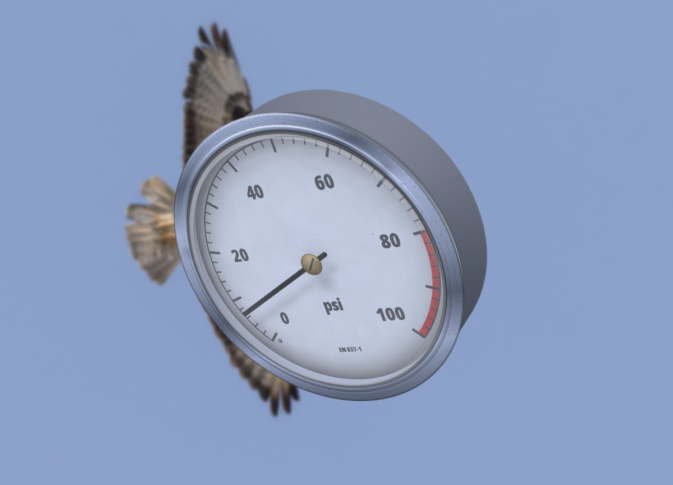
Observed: 7,psi
